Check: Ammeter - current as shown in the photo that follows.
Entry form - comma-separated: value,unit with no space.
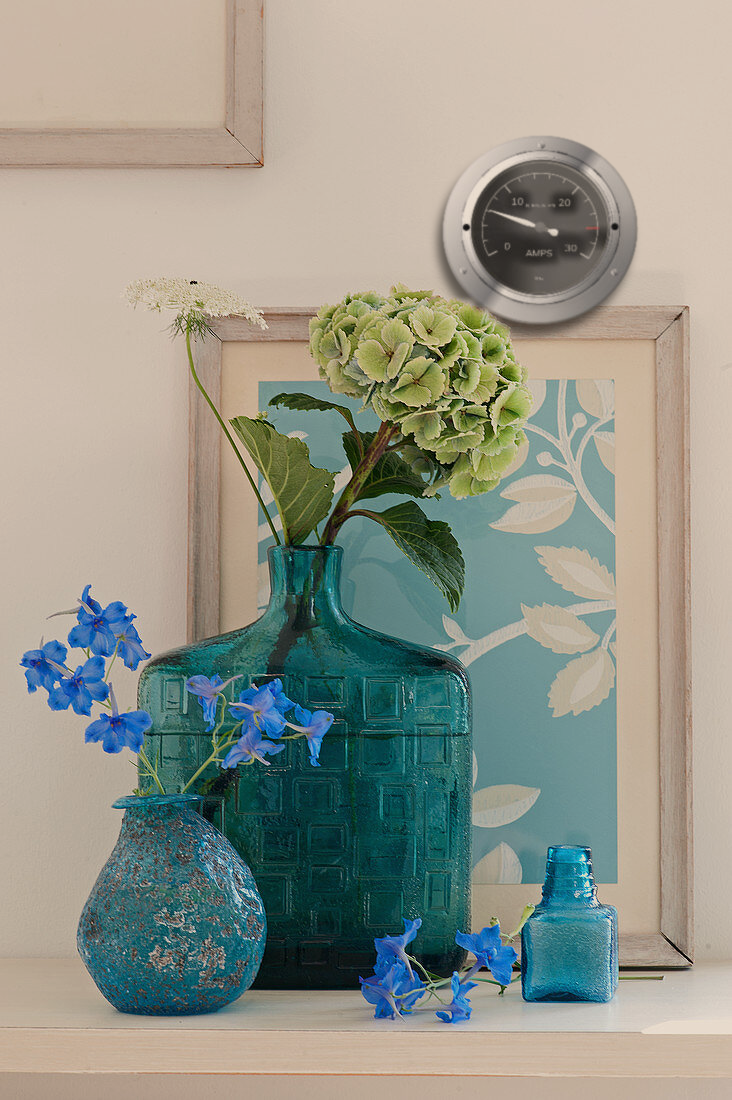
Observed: 6,A
